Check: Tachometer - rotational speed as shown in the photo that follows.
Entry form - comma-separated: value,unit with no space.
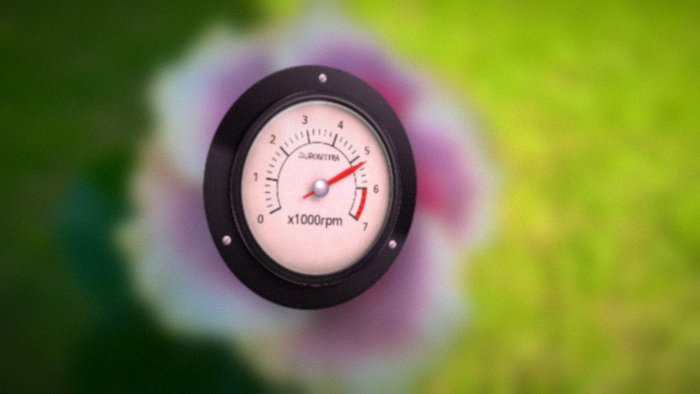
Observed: 5200,rpm
